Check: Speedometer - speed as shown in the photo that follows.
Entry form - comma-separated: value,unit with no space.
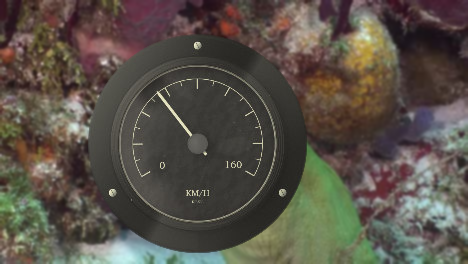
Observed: 55,km/h
